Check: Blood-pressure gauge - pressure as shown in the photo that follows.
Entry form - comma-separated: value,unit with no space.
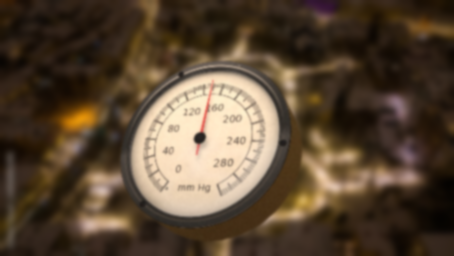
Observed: 150,mmHg
